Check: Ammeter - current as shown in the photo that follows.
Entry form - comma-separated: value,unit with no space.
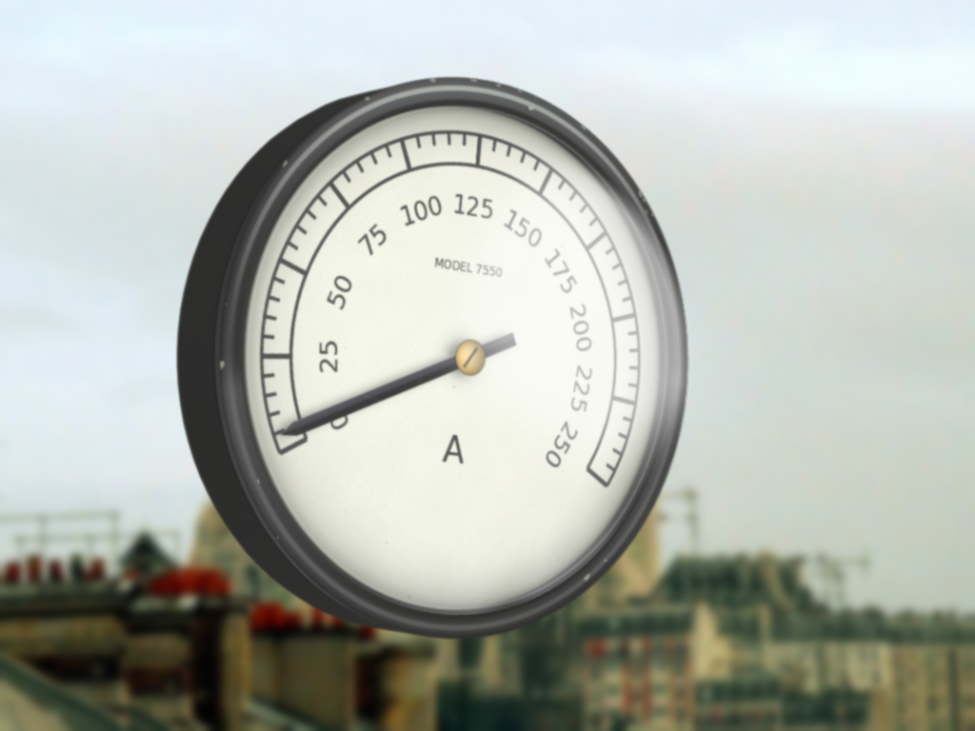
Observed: 5,A
